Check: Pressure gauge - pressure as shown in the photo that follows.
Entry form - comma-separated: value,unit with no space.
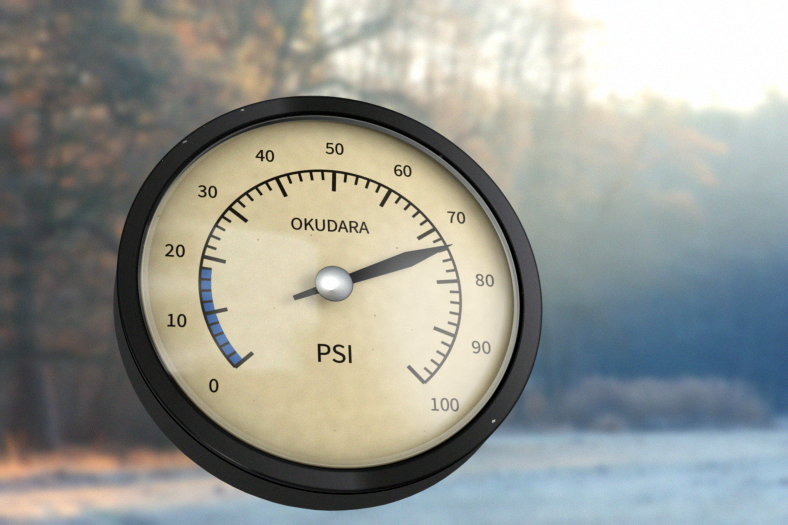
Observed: 74,psi
